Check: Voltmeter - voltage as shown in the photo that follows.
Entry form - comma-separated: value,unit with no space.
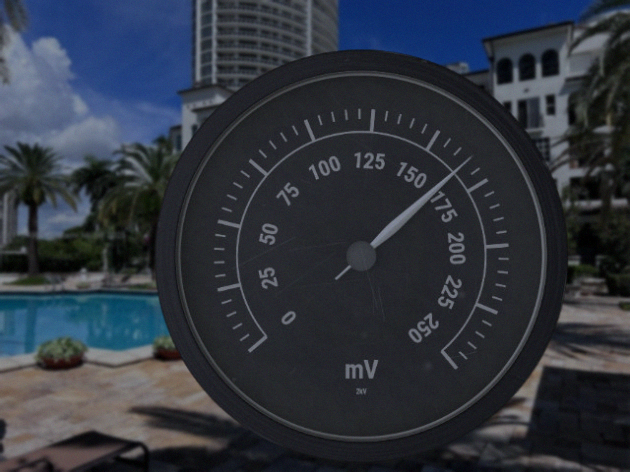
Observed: 165,mV
